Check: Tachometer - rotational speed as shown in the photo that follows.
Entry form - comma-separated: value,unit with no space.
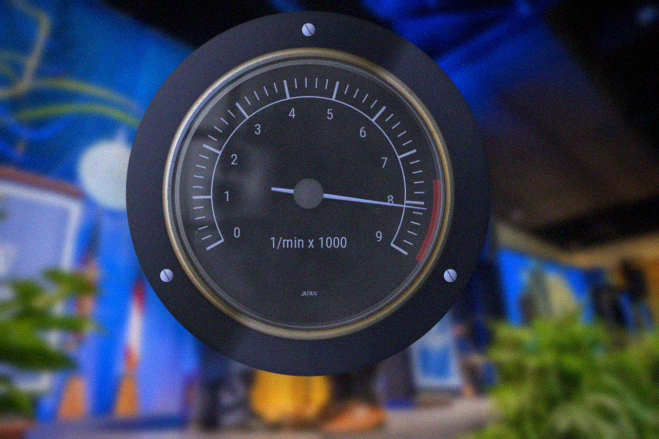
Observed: 8100,rpm
